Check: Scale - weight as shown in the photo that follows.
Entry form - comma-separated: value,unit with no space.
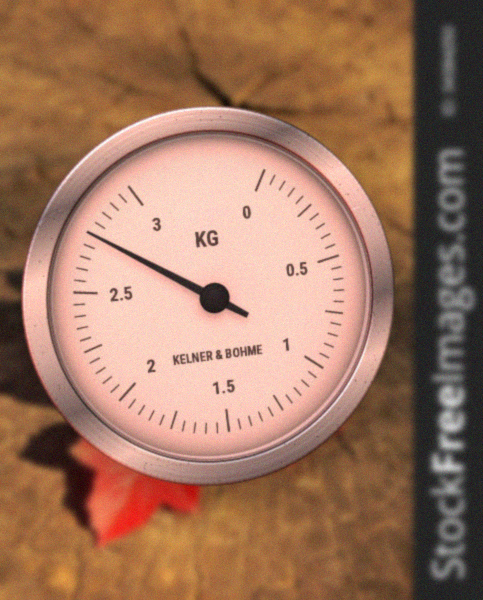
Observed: 2.75,kg
